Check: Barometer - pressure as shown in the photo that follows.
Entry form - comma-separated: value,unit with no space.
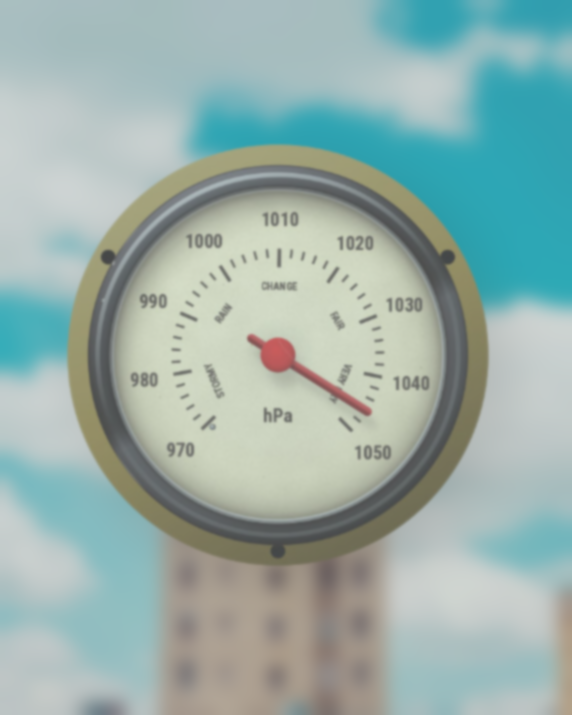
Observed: 1046,hPa
